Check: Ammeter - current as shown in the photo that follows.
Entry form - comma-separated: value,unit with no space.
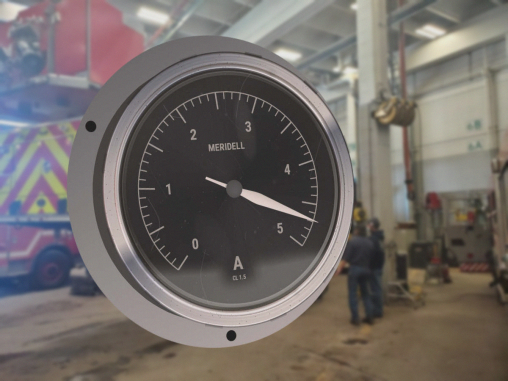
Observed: 4.7,A
